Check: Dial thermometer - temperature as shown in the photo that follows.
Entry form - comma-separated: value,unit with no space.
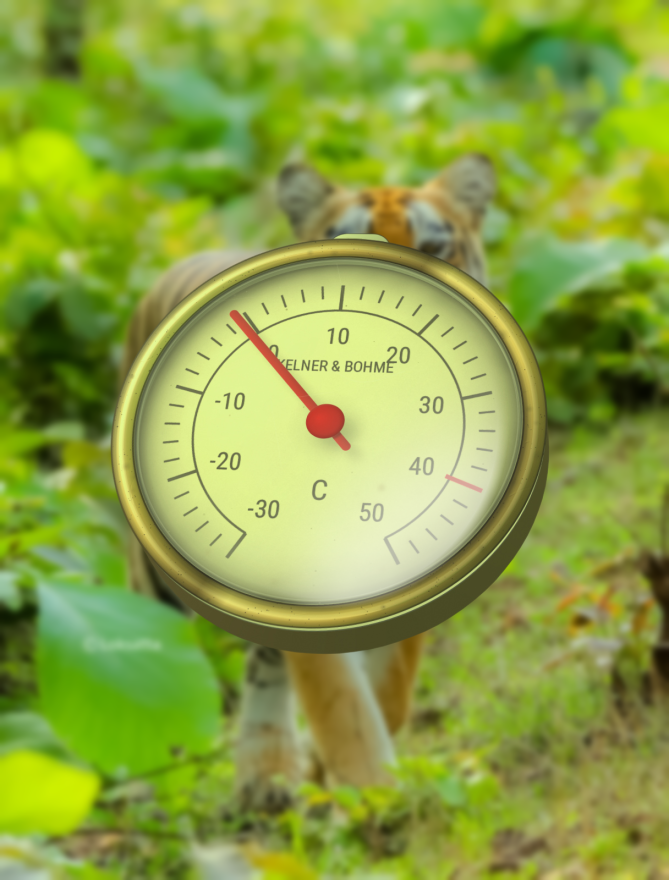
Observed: -1,°C
